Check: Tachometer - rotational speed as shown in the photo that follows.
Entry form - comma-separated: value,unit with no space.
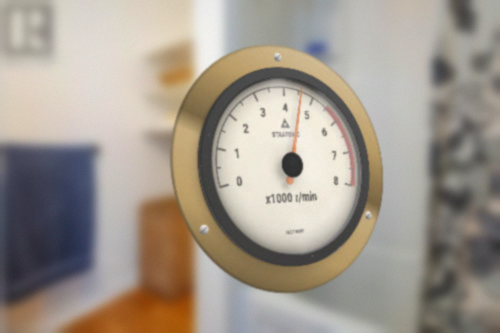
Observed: 4500,rpm
